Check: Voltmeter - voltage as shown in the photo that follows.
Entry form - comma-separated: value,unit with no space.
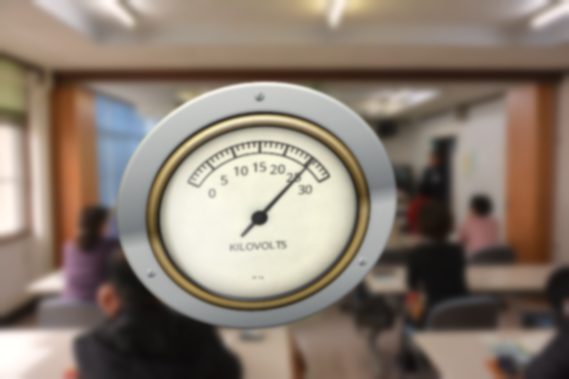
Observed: 25,kV
